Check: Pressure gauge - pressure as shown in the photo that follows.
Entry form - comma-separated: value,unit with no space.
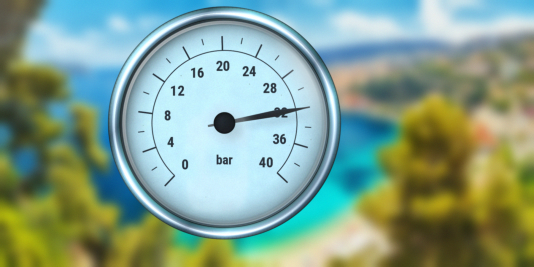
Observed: 32,bar
